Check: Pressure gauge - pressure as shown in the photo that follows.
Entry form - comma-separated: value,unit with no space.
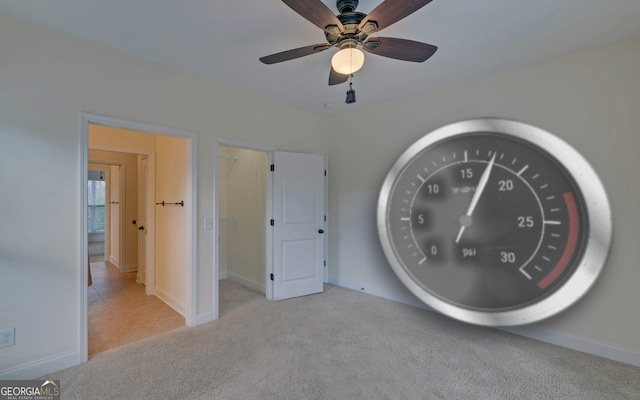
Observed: 17.5,psi
